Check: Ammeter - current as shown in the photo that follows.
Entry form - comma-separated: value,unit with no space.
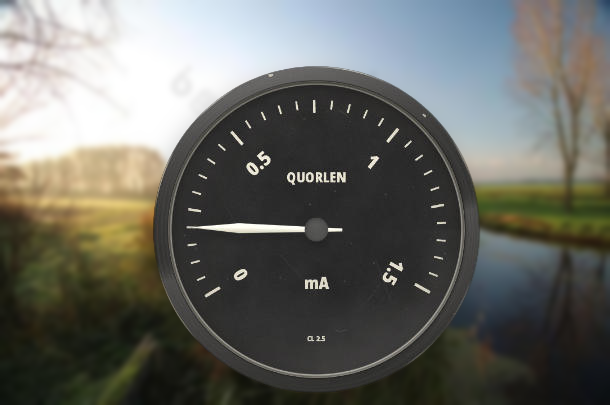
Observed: 0.2,mA
